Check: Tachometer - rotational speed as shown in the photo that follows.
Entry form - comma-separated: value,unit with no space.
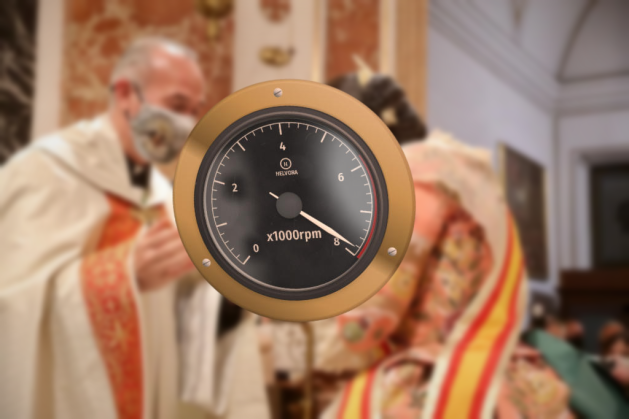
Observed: 7800,rpm
